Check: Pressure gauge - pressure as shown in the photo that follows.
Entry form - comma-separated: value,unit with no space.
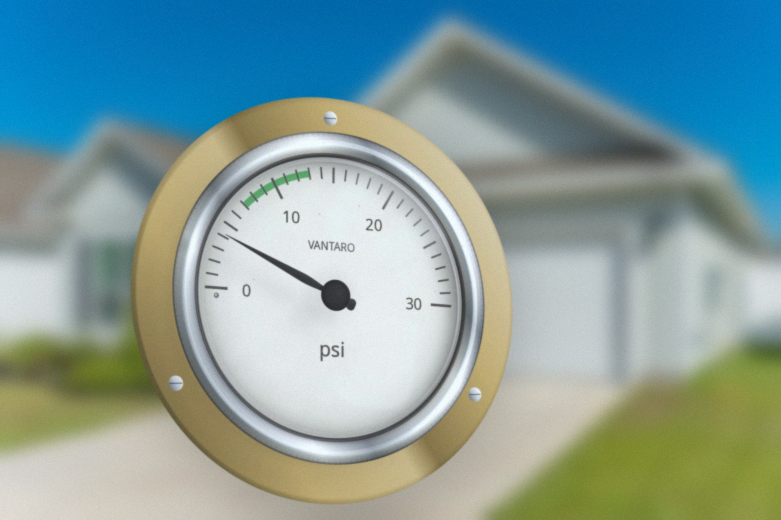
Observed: 4,psi
